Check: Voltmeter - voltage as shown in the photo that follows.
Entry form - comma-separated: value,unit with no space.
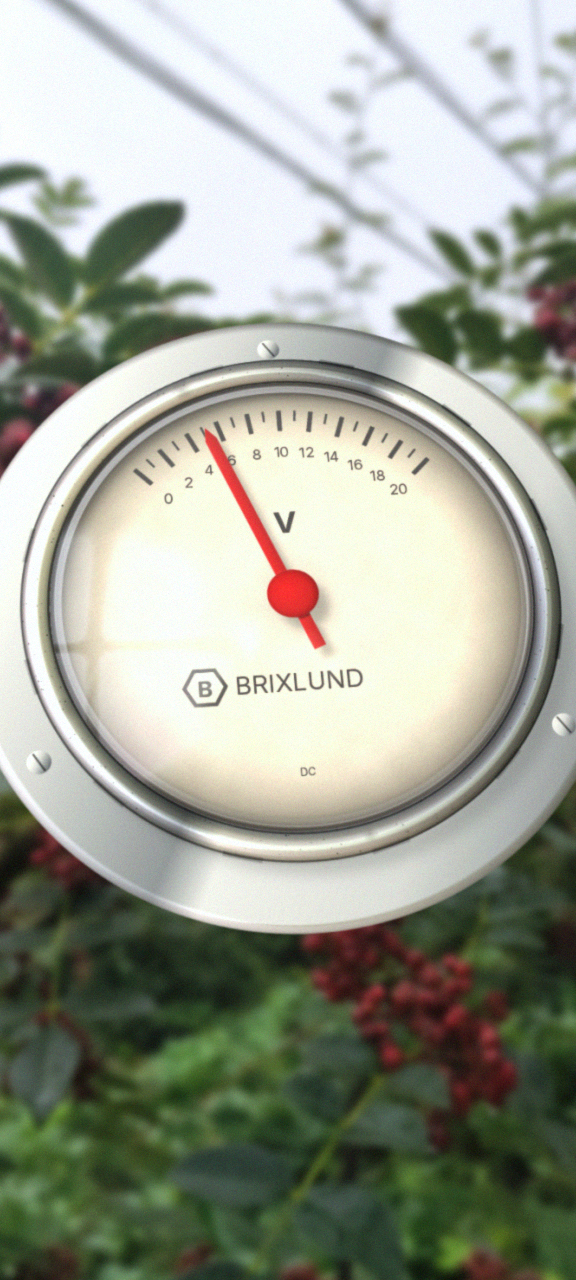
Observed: 5,V
